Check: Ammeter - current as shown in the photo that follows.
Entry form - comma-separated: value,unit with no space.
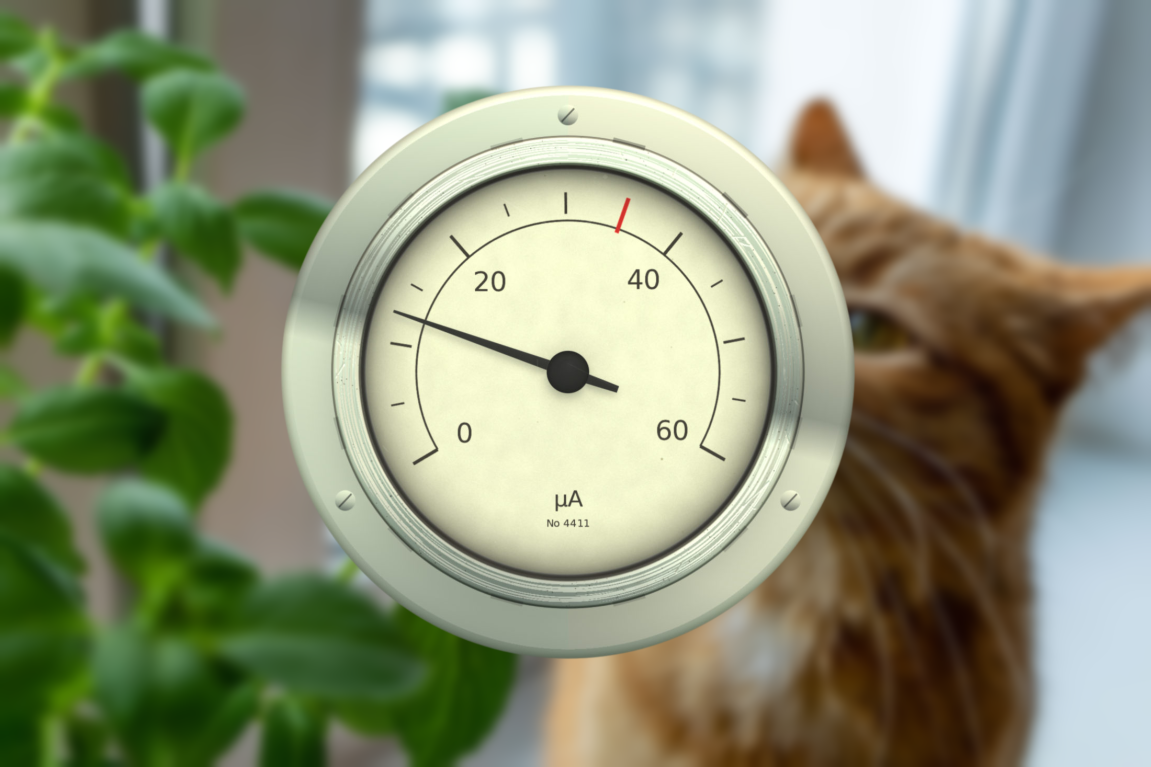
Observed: 12.5,µA
